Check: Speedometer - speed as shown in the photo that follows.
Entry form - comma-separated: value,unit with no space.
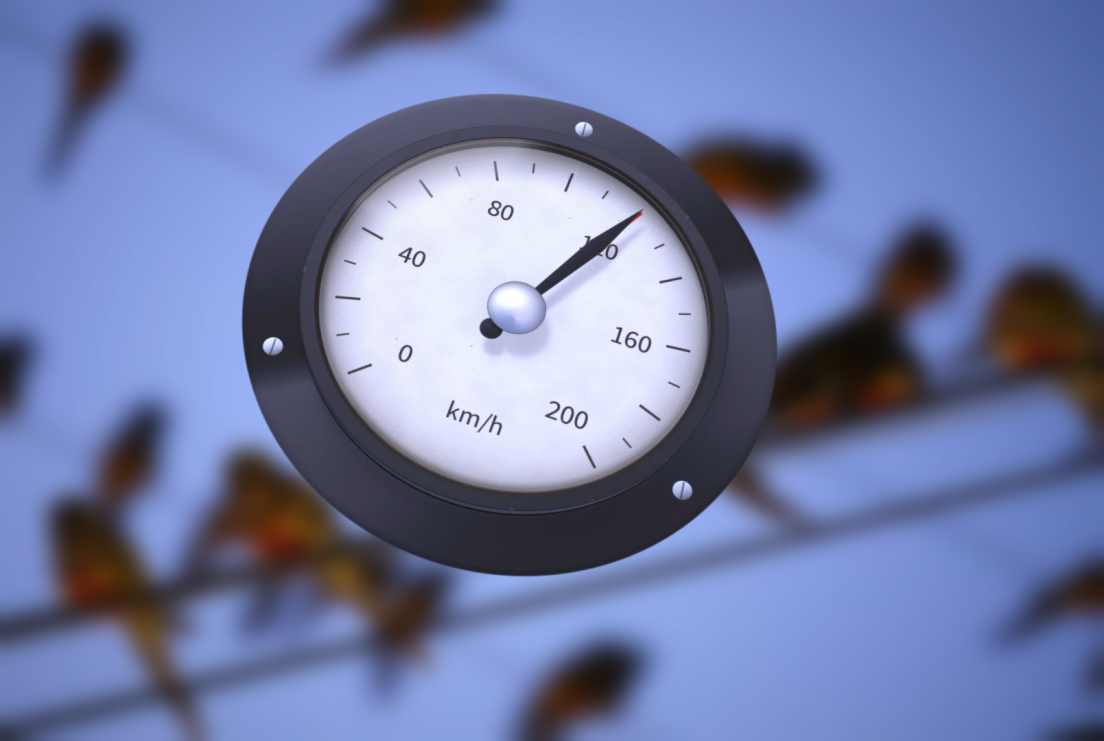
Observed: 120,km/h
